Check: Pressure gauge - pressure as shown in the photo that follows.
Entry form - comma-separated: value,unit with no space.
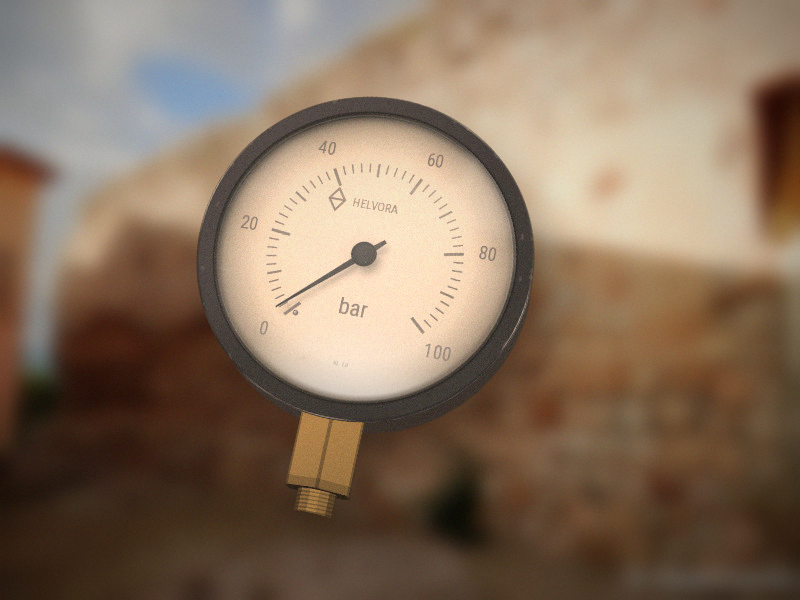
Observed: 2,bar
